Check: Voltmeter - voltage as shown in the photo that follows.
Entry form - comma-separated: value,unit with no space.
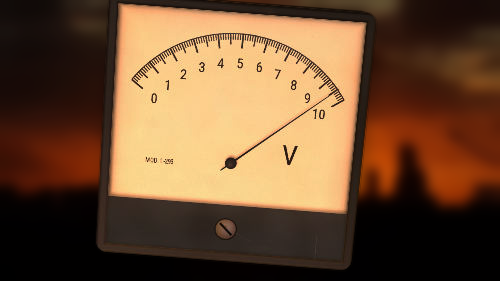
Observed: 9.5,V
